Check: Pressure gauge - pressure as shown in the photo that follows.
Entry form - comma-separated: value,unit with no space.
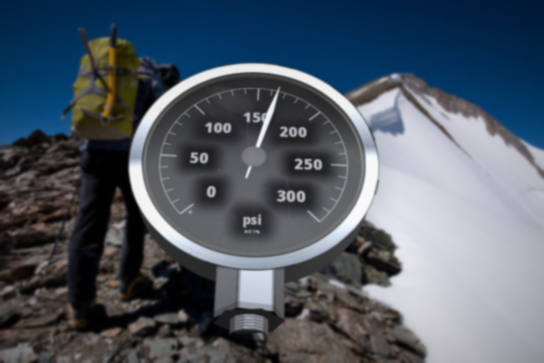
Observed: 165,psi
